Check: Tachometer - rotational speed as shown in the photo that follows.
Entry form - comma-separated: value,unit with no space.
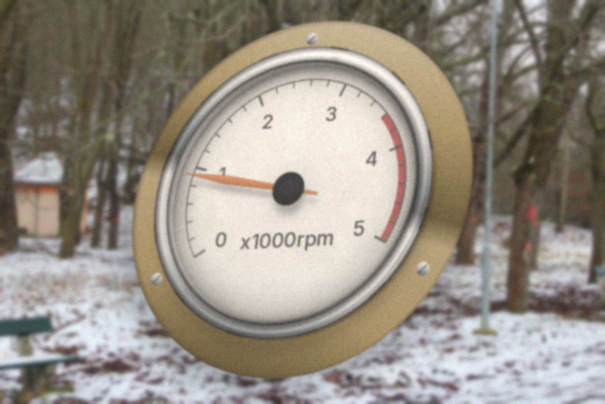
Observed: 900,rpm
